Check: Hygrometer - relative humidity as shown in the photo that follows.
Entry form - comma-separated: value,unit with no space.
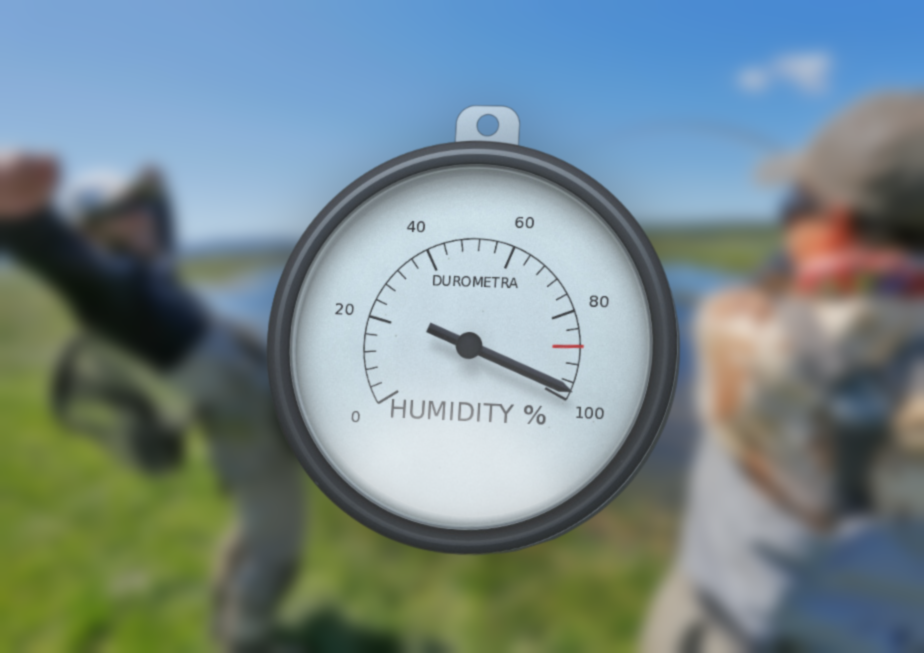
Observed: 98,%
